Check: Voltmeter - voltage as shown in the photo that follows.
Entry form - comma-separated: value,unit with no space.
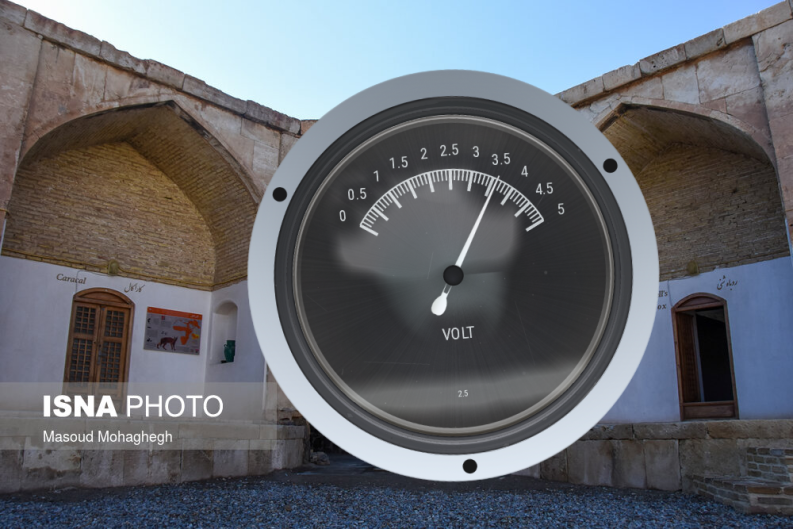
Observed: 3.6,V
